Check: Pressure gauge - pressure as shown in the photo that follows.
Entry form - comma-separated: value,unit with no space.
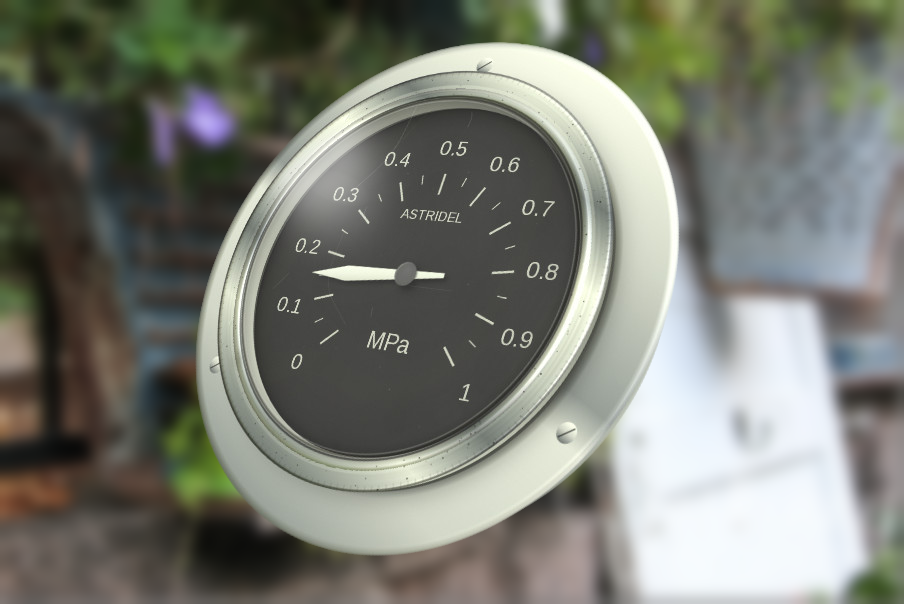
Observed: 0.15,MPa
